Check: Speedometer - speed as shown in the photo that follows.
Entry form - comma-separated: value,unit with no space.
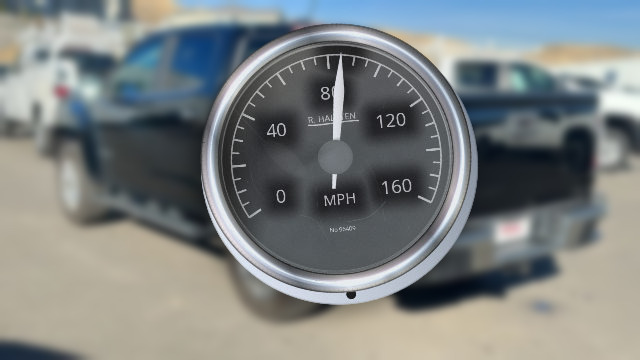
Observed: 85,mph
